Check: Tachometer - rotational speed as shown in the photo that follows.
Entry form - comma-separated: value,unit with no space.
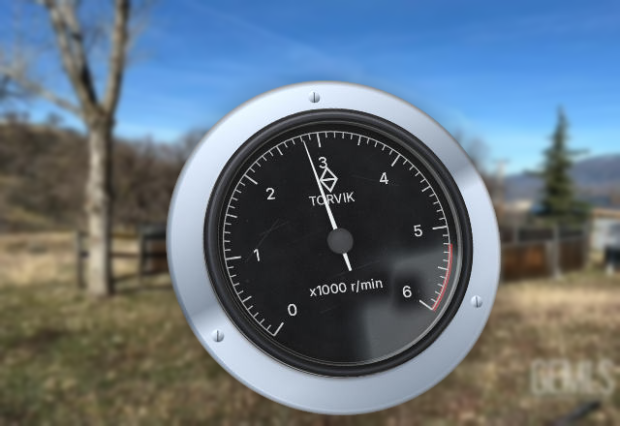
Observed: 2800,rpm
